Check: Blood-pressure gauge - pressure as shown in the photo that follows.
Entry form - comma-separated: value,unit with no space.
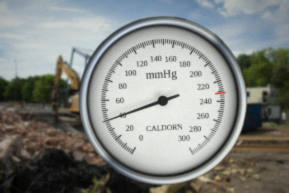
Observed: 40,mmHg
